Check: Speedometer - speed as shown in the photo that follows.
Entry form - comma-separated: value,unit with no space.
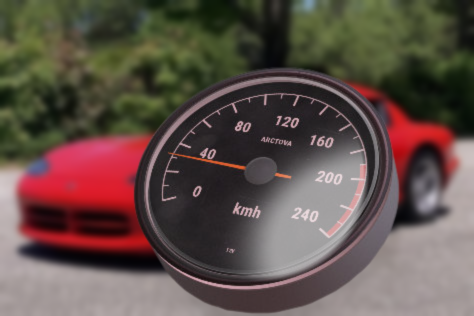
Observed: 30,km/h
